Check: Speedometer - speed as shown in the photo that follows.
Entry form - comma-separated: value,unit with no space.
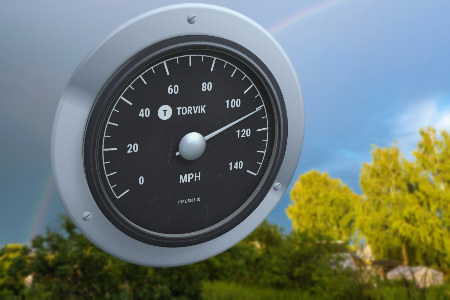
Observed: 110,mph
